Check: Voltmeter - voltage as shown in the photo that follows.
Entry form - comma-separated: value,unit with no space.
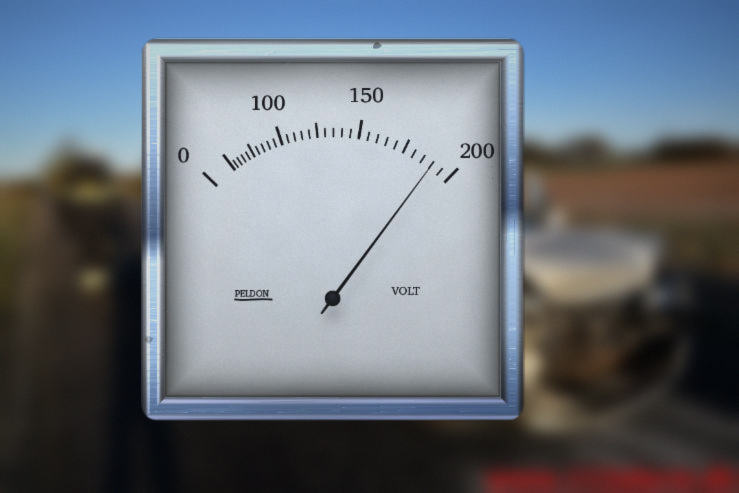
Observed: 190,V
